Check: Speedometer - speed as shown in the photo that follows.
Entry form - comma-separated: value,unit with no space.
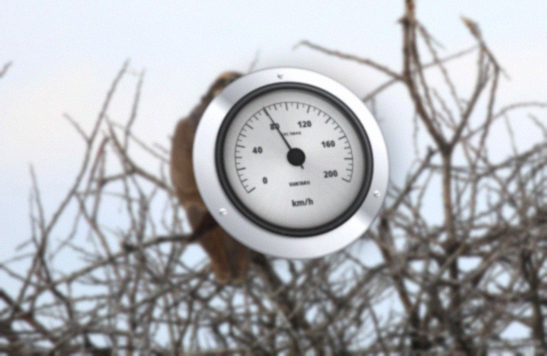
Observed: 80,km/h
